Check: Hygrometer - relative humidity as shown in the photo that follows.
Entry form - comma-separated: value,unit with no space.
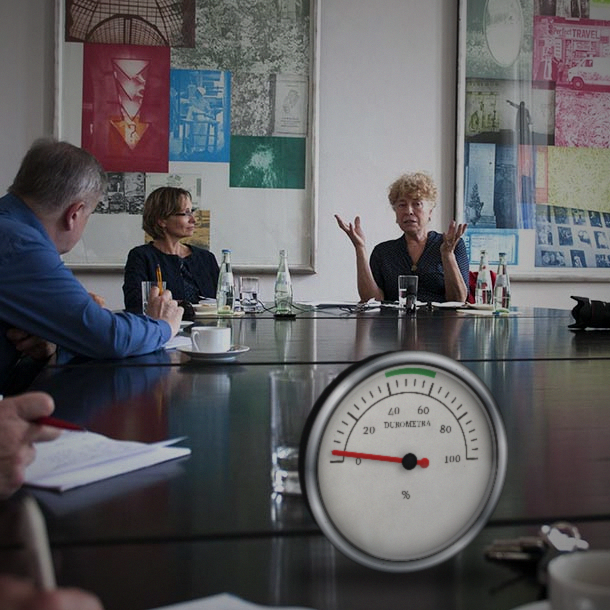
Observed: 4,%
